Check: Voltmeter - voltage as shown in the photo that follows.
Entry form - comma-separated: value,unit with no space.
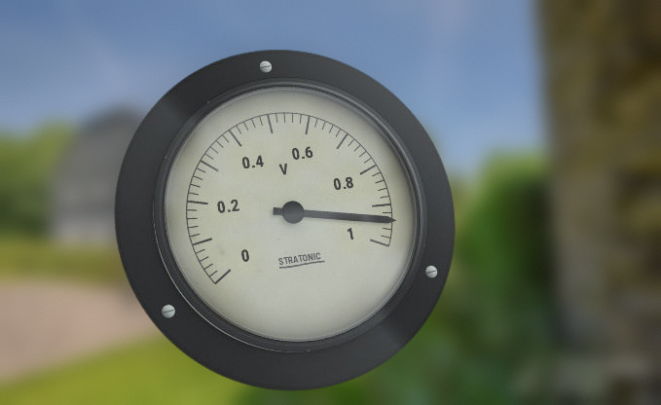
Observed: 0.94,V
